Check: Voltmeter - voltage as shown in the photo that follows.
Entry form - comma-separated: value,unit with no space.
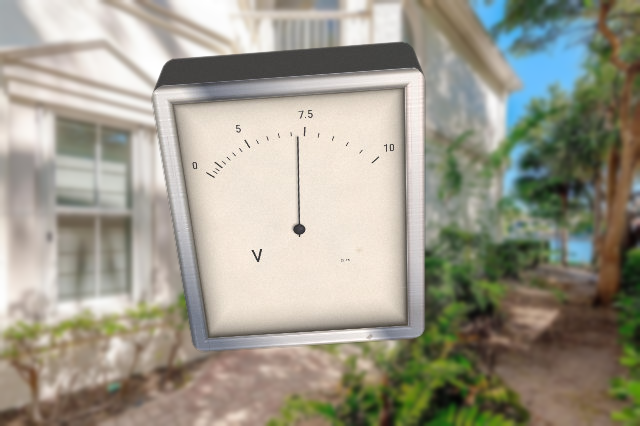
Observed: 7.25,V
